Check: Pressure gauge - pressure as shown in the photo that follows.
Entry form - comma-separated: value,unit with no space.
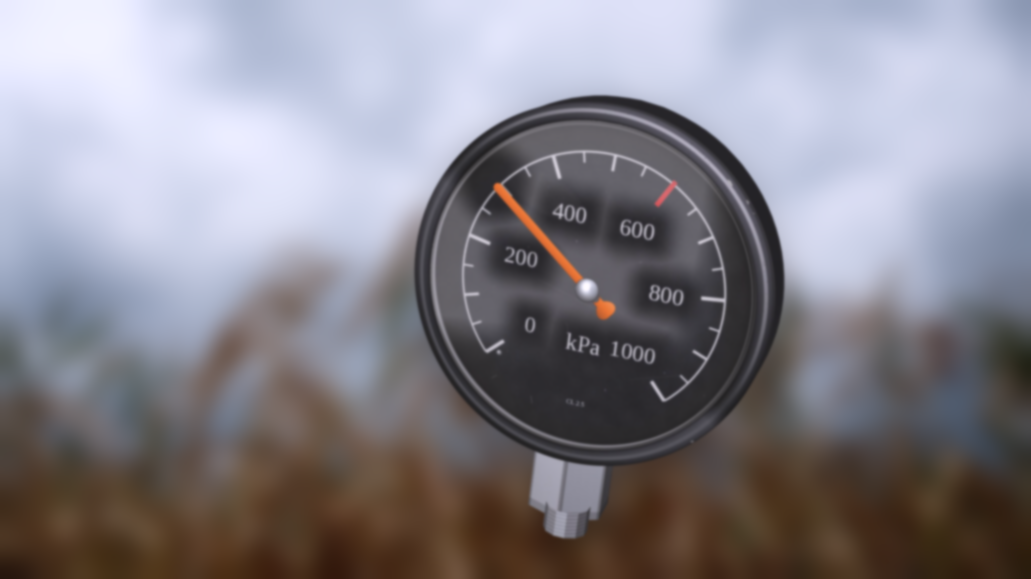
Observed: 300,kPa
